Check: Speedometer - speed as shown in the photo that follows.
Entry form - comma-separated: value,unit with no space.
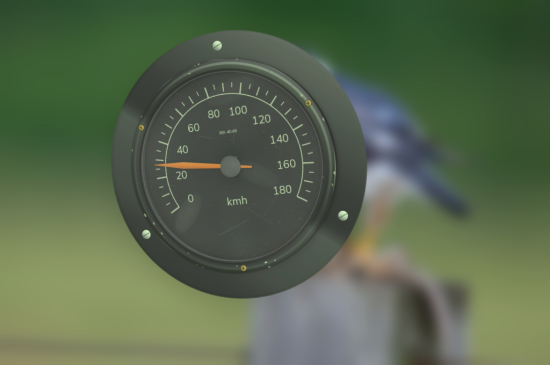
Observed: 27.5,km/h
